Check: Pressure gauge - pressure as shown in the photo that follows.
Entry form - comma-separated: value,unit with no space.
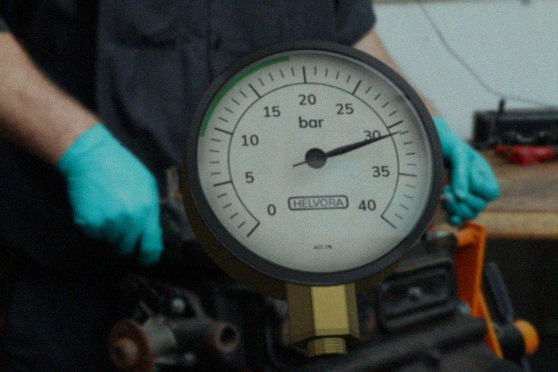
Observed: 31,bar
